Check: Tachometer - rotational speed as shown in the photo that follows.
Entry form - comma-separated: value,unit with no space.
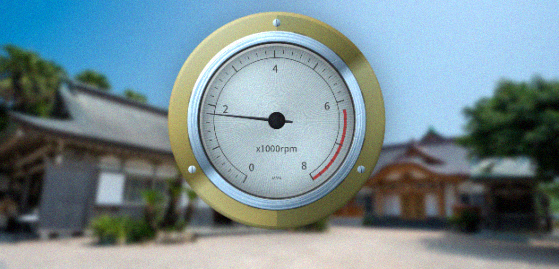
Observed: 1800,rpm
